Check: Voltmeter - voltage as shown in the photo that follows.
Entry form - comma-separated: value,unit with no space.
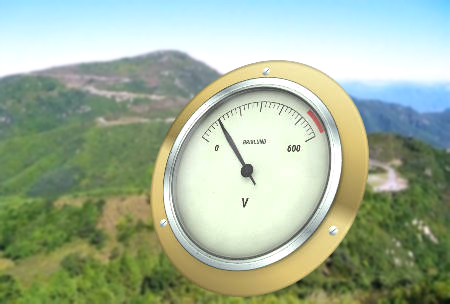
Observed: 100,V
